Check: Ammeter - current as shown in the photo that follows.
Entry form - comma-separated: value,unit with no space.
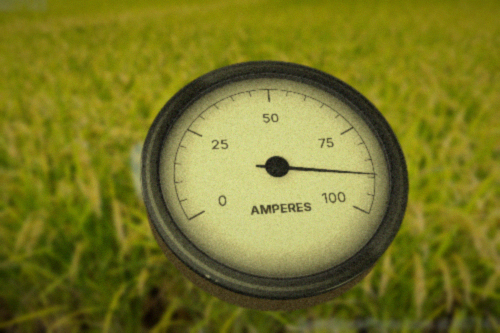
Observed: 90,A
